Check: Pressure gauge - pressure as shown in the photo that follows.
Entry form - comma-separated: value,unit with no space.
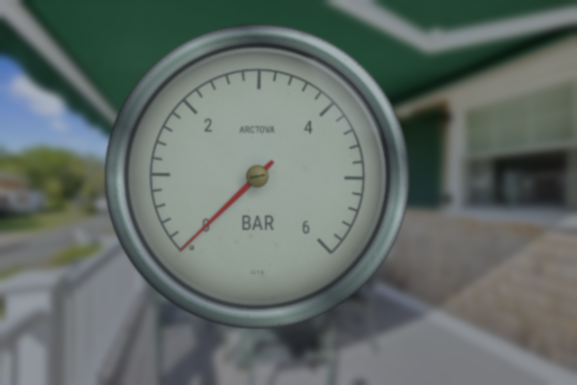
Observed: 0,bar
